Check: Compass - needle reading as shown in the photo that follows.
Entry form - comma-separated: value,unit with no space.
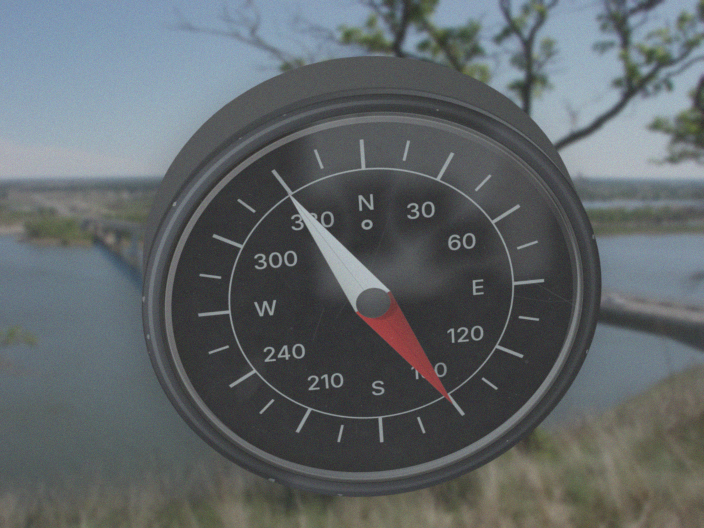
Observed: 150,°
